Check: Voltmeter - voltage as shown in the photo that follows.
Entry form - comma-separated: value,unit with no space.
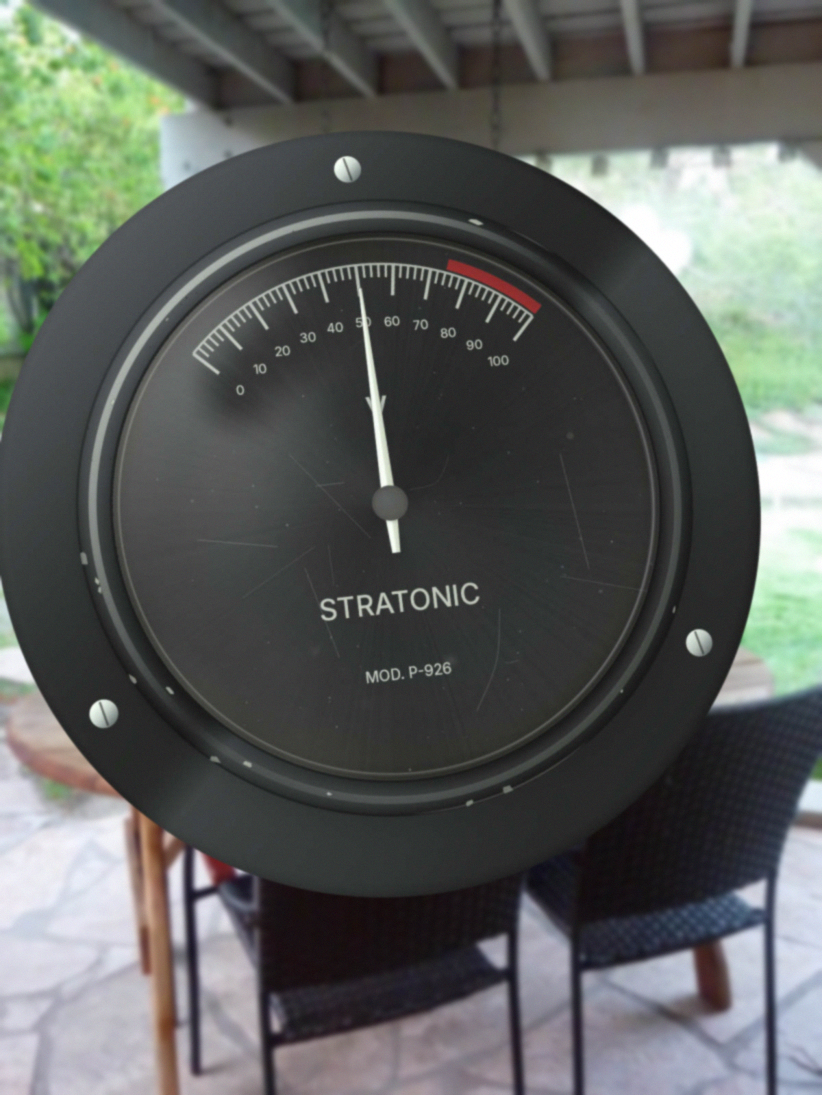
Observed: 50,V
